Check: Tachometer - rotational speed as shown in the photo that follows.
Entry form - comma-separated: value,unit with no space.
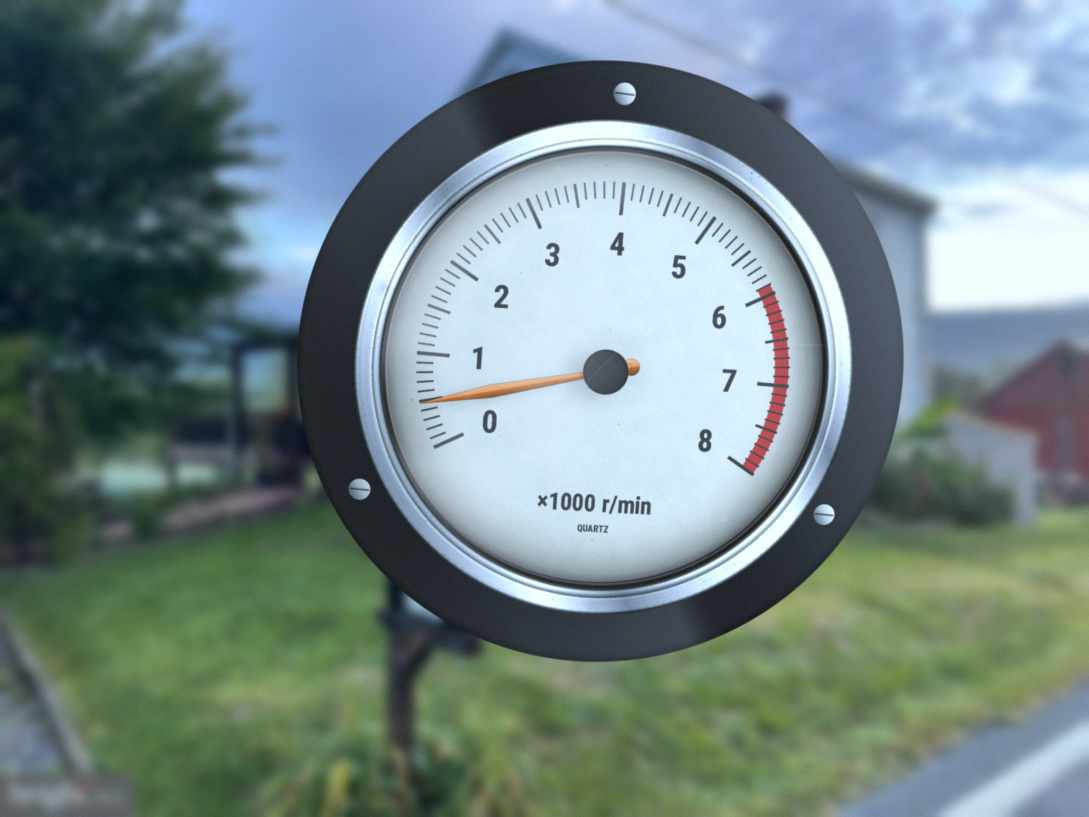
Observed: 500,rpm
